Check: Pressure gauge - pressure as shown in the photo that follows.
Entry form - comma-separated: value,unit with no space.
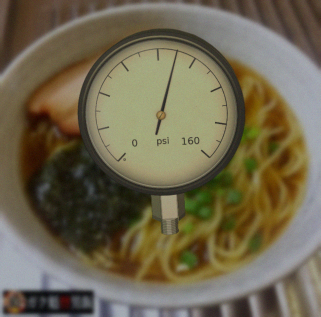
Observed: 90,psi
